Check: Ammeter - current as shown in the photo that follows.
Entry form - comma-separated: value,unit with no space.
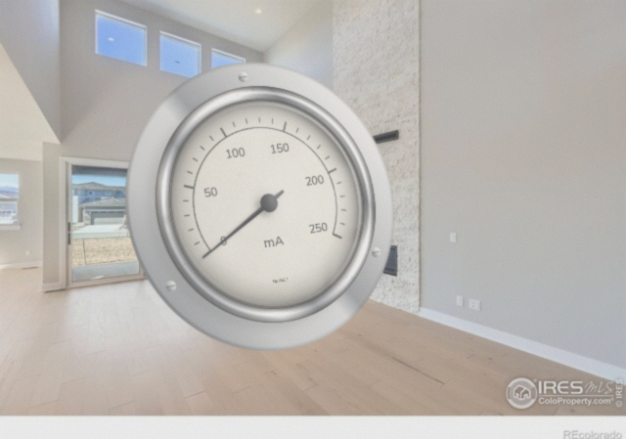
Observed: 0,mA
